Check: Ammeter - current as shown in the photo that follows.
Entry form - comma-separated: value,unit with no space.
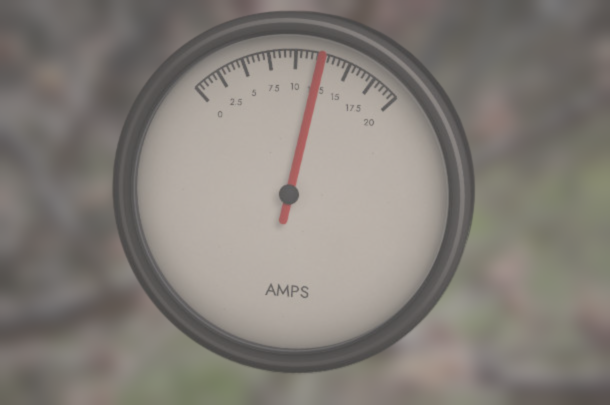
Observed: 12.5,A
